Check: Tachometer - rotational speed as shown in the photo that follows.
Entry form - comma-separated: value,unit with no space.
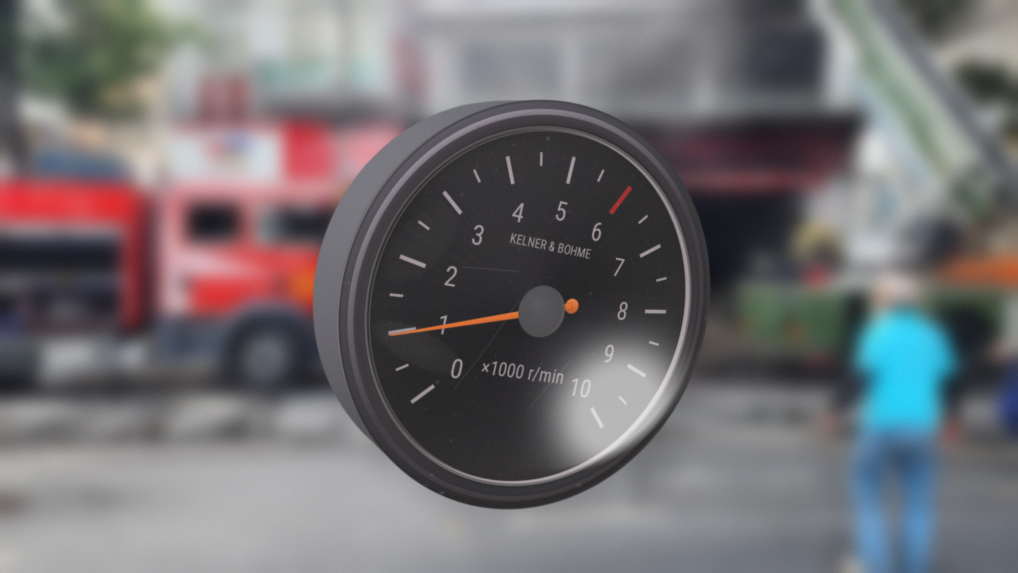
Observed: 1000,rpm
